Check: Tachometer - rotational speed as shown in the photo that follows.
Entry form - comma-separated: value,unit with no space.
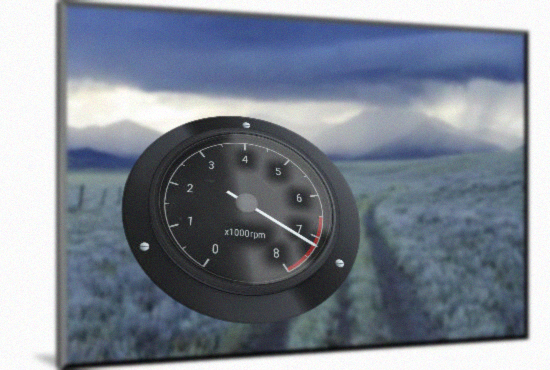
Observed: 7250,rpm
